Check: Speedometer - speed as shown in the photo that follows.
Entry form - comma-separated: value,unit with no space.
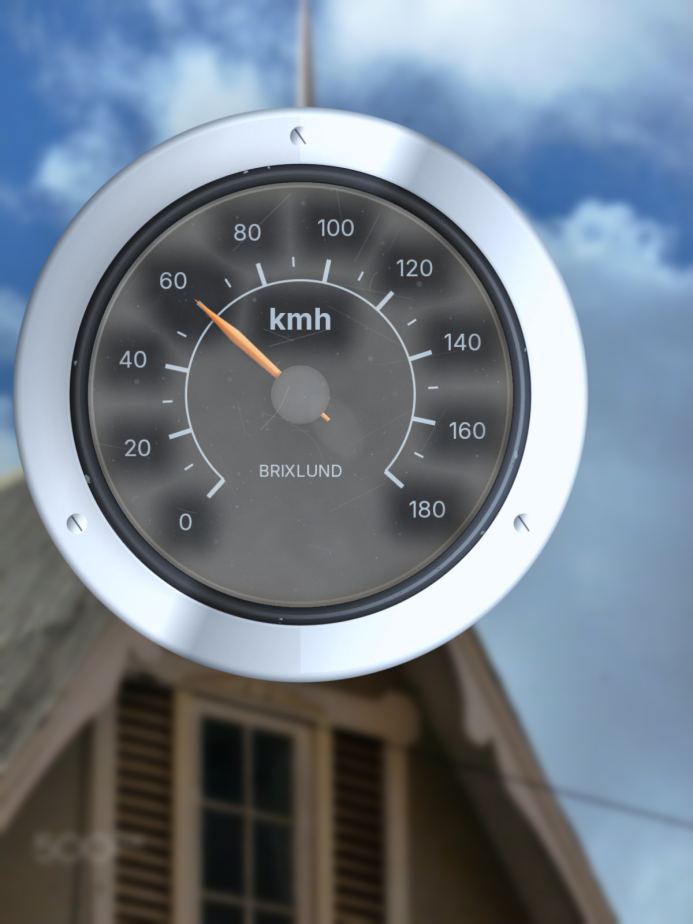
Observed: 60,km/h
